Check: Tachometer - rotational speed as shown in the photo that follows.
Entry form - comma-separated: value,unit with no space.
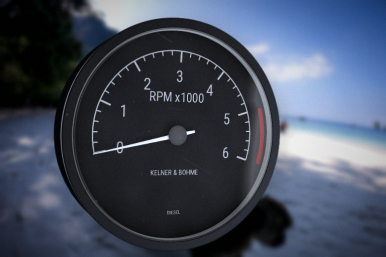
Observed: 0,rpm
